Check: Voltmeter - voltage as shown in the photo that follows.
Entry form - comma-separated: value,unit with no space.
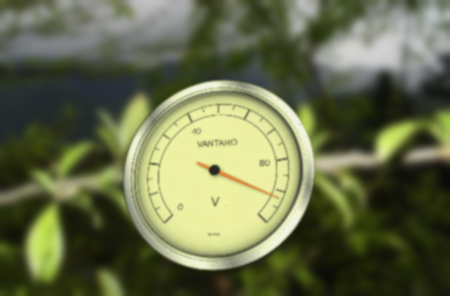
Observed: 92.5,V
